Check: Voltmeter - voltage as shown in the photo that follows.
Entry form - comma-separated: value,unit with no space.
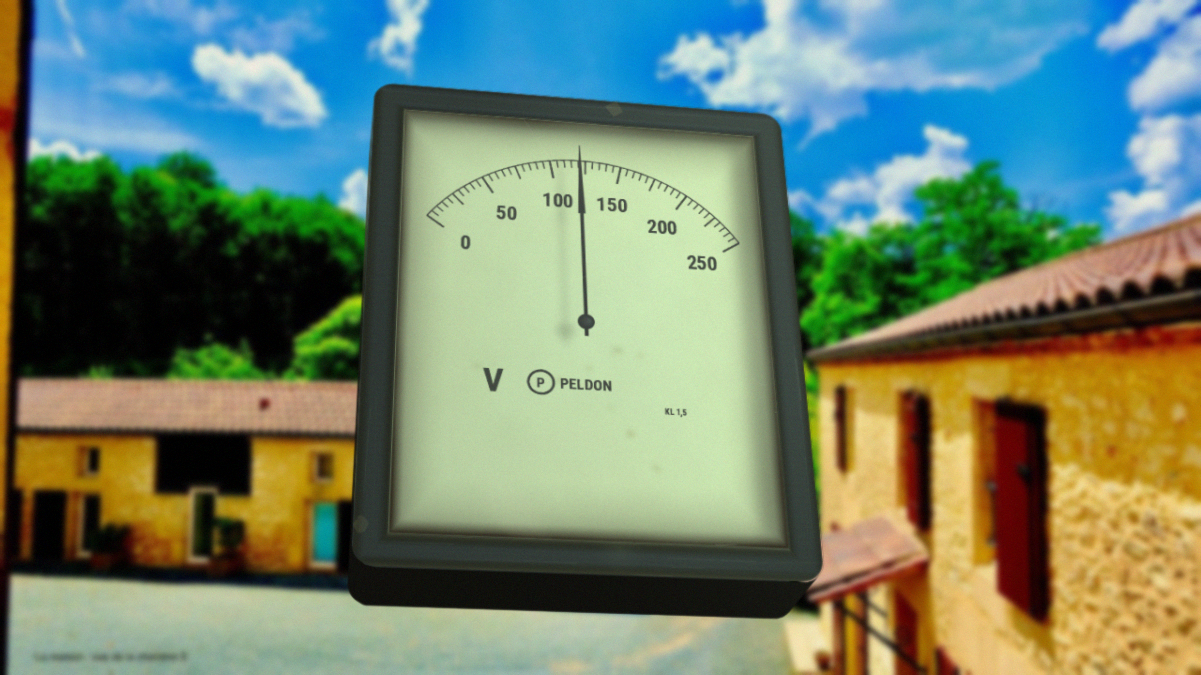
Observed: 120,V
